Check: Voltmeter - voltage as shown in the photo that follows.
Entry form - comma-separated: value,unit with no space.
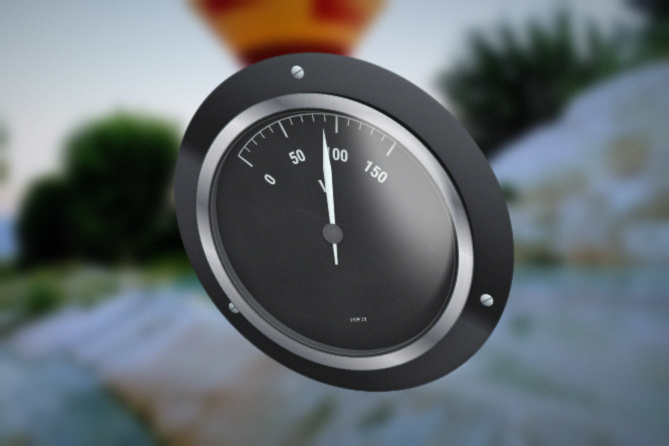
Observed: 90,V
